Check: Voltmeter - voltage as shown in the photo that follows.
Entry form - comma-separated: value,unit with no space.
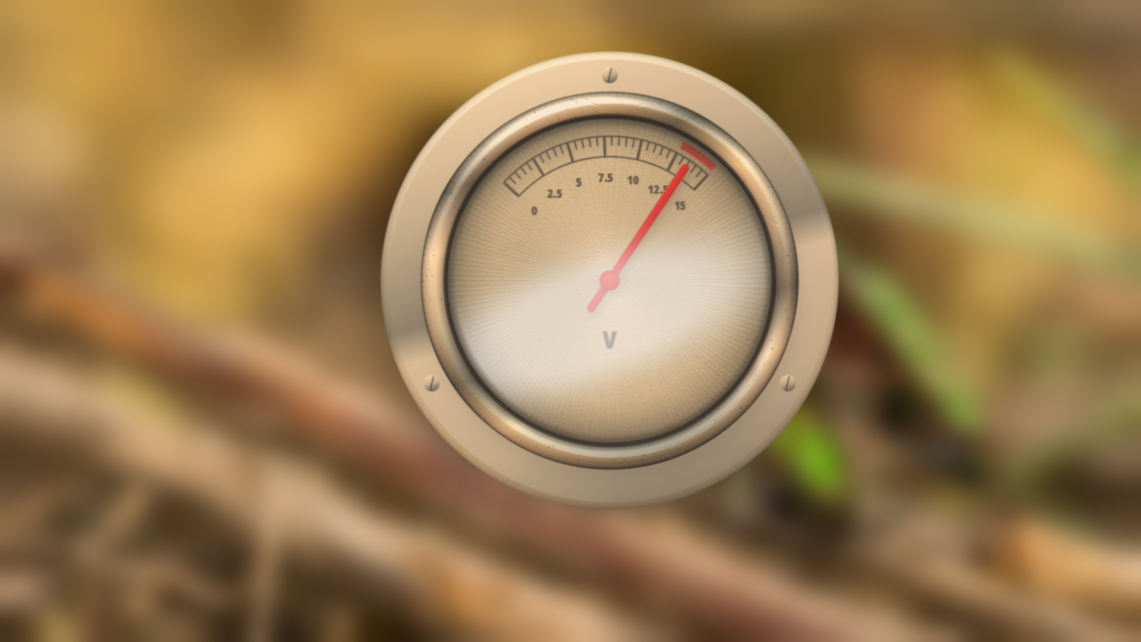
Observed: 13.5,V
